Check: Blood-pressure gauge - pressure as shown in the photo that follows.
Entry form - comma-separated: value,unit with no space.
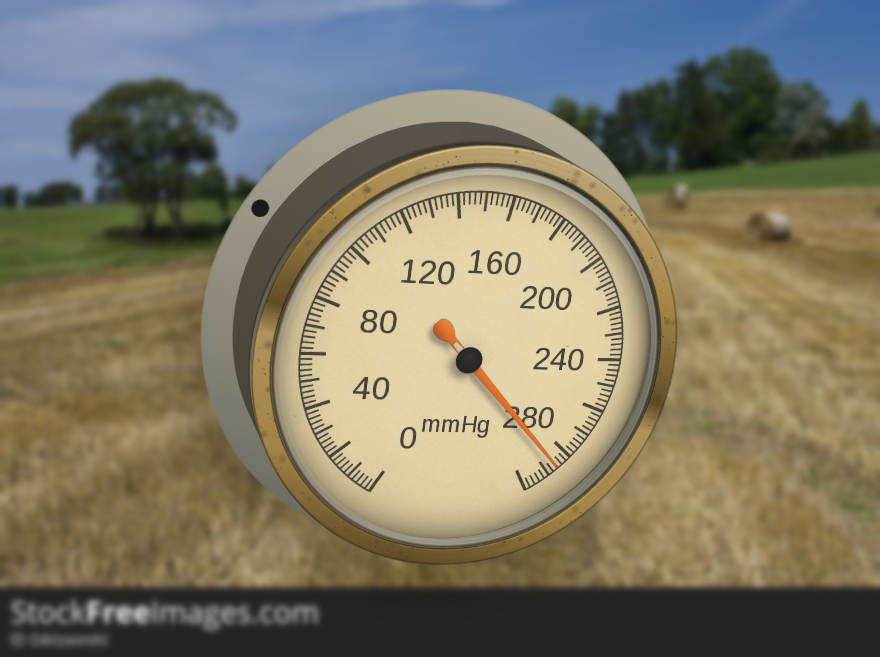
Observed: 286,mmHg
